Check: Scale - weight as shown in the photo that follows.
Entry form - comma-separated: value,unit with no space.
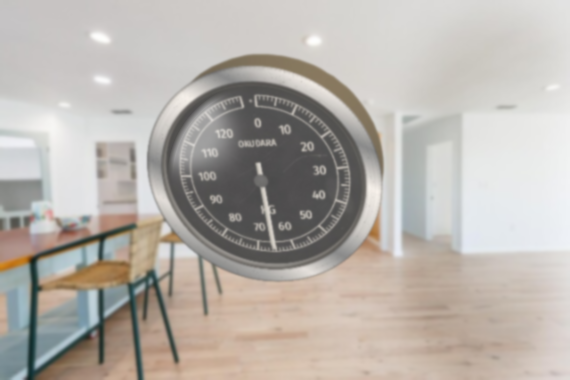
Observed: 65,kg
